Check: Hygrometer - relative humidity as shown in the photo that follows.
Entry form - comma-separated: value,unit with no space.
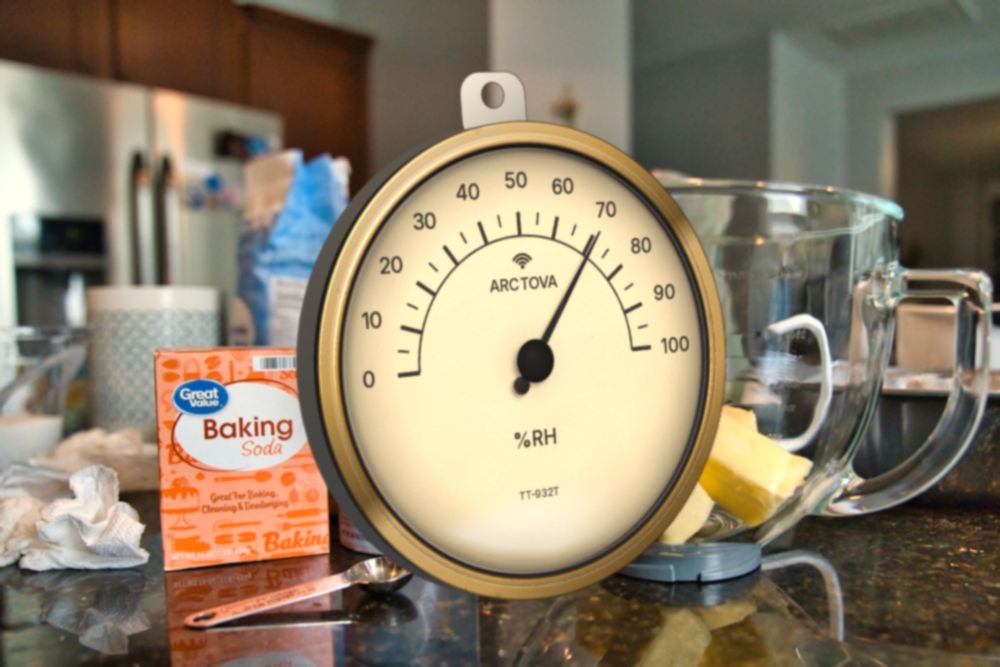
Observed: 70,%
